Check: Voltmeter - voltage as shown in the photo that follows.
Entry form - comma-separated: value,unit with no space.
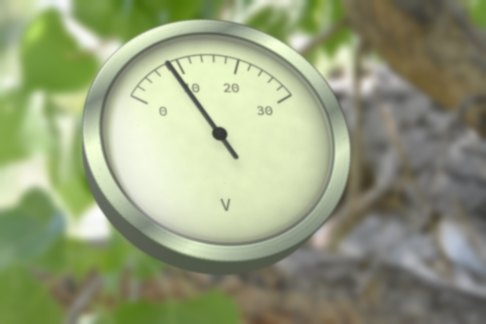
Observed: 8,V
